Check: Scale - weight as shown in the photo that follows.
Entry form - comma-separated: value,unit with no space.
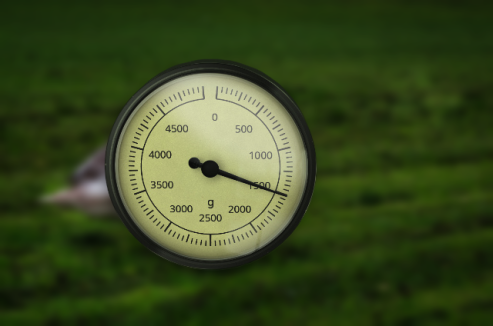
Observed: 1500,g
